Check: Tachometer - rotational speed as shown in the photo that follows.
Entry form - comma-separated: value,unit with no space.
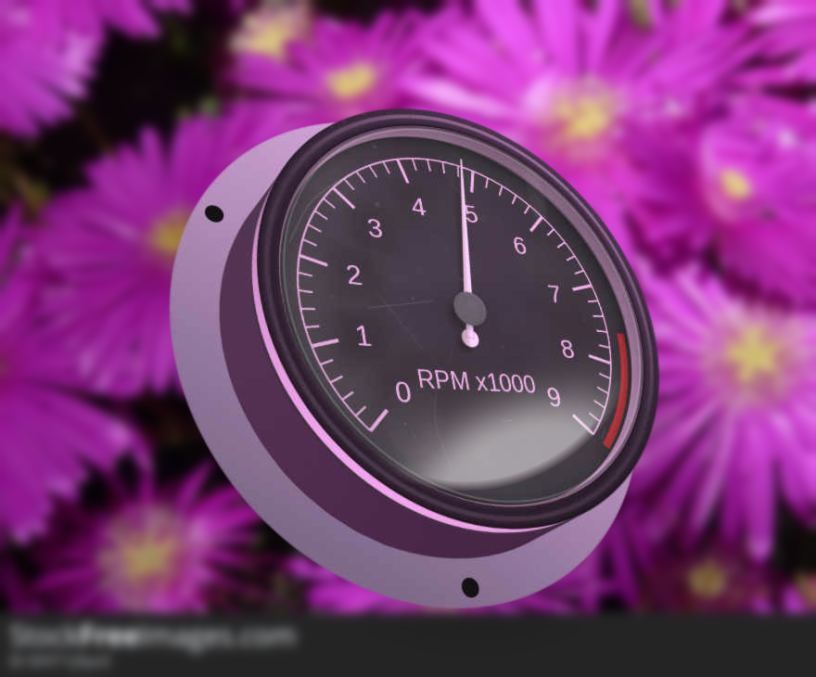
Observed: 4800,rpm
